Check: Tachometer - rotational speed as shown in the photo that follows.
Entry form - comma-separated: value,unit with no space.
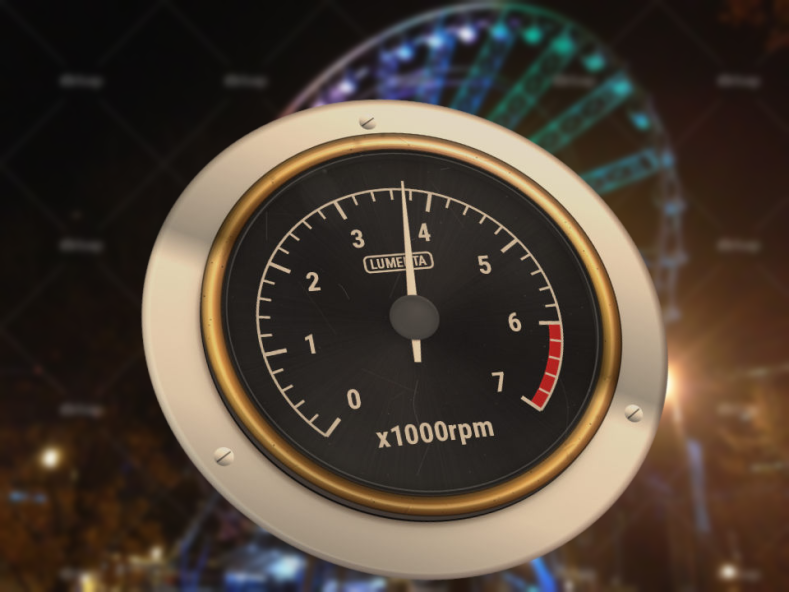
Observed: 3700,rpm
